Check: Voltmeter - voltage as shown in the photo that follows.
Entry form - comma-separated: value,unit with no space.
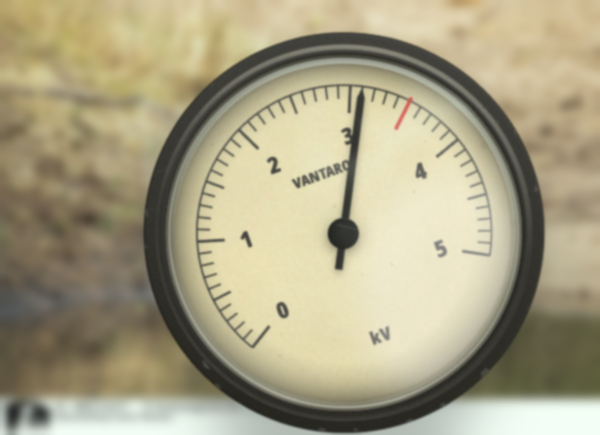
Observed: 3.1,kV
